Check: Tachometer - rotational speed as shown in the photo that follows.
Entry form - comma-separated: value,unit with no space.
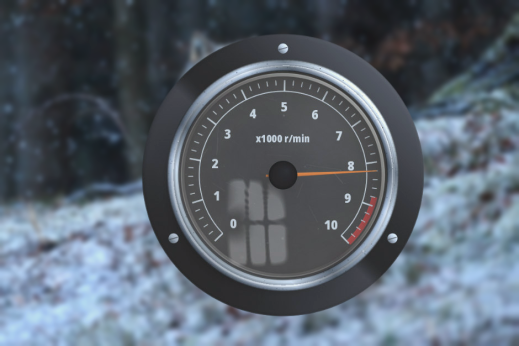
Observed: 8200,rpm
